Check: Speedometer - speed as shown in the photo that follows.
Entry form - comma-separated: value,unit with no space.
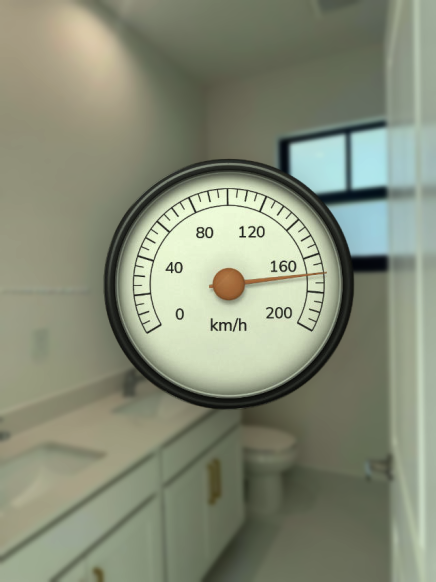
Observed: 170,km/h
